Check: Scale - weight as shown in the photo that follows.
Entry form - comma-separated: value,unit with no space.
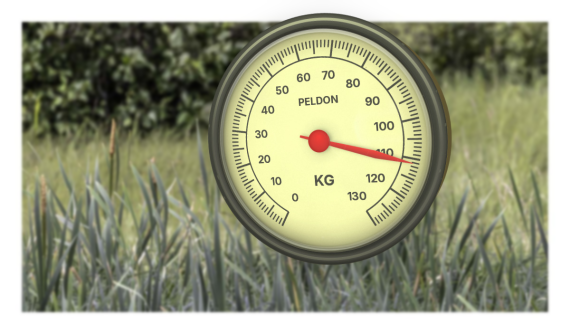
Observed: 111,kg
